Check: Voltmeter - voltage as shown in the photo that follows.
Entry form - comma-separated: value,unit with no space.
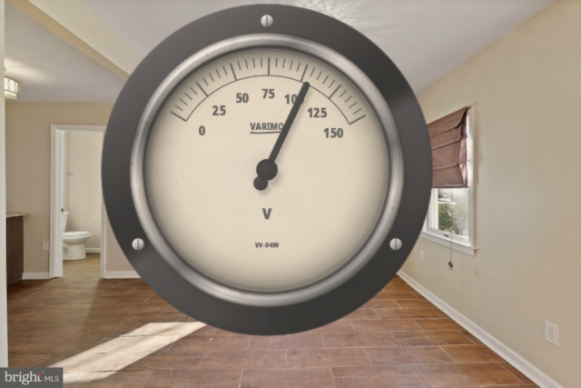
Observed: 105,V
